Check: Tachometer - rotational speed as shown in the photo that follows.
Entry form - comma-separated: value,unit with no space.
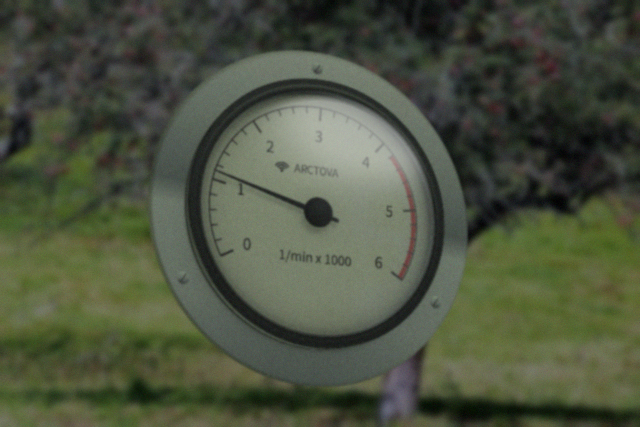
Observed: 1100,rpm
